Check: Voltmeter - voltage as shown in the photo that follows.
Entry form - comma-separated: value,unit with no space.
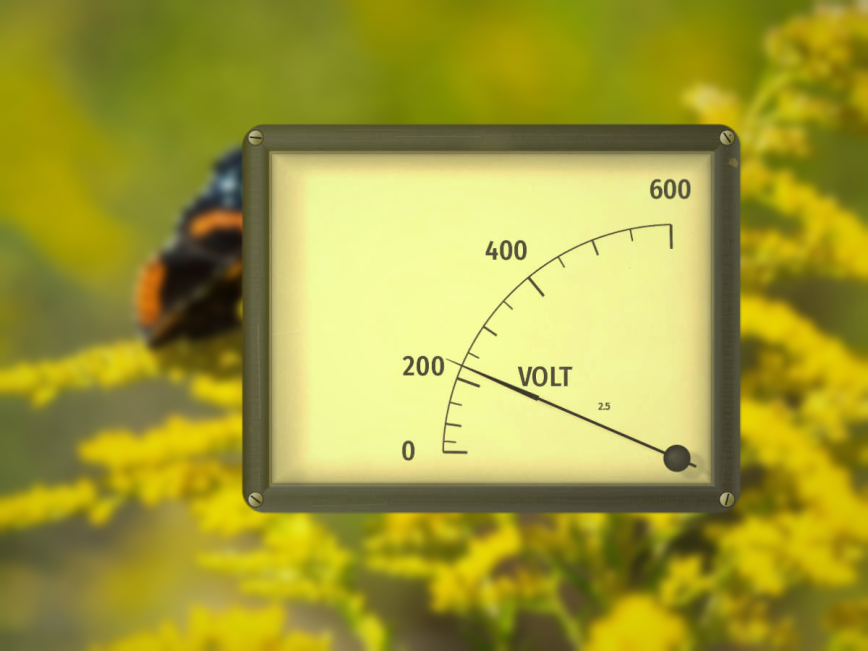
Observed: 225,V
